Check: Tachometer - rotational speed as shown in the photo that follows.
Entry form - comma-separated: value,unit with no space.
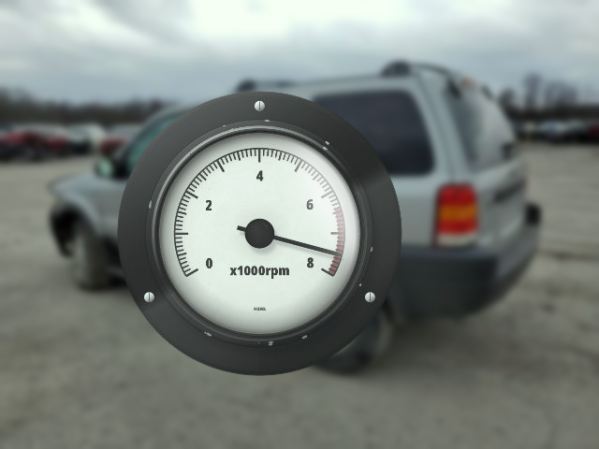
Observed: 7500,rpm
